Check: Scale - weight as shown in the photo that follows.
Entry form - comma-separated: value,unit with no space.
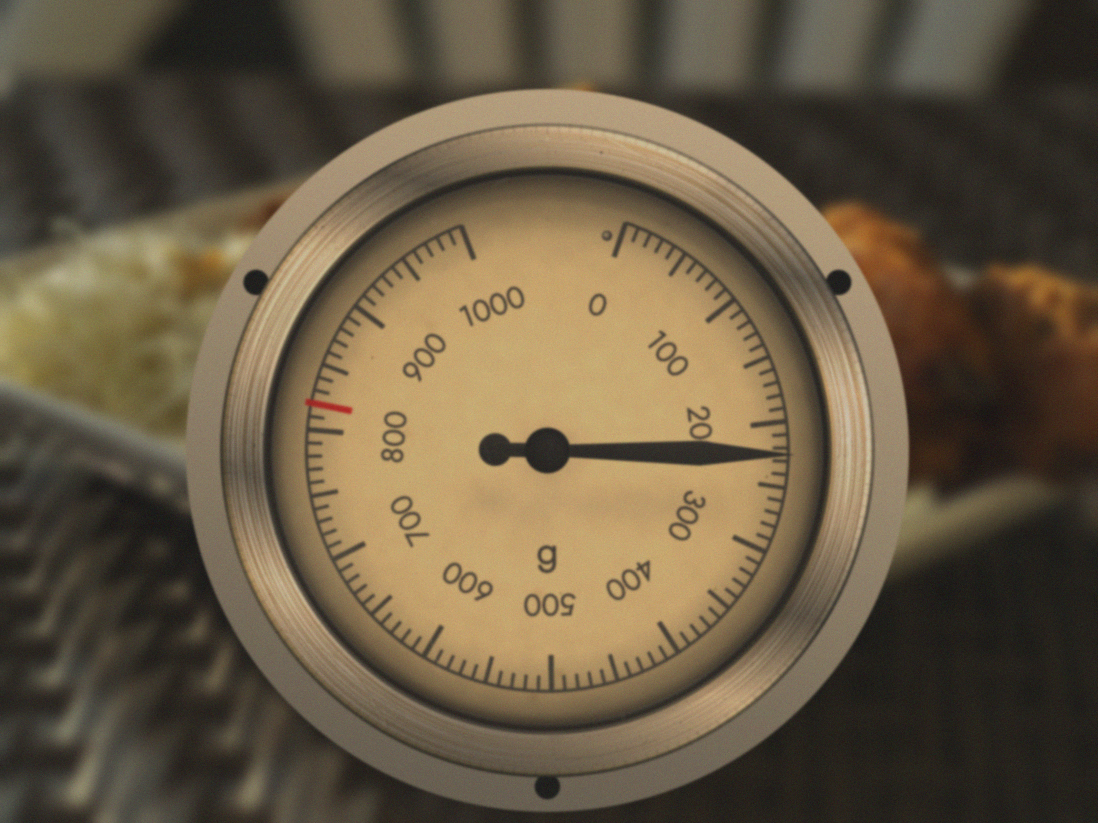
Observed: 225,g
